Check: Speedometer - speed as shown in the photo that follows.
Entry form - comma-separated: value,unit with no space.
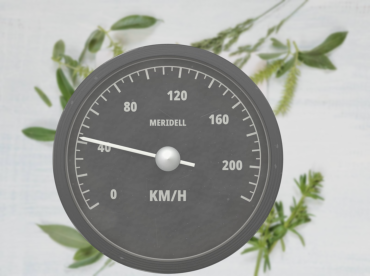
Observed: 42.5,km/h
